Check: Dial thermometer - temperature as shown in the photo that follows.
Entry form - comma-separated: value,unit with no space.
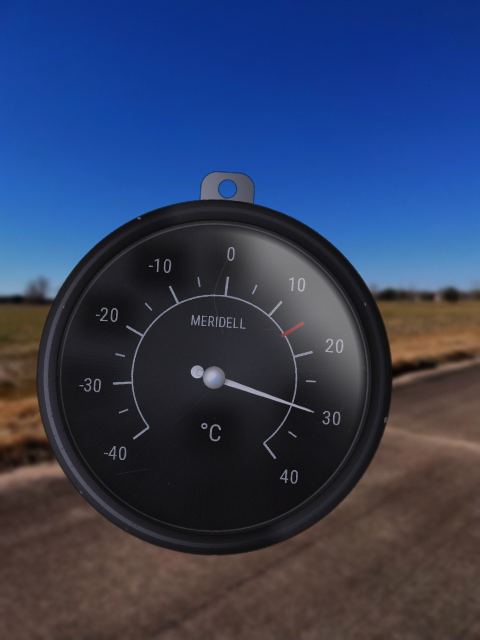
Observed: 30,°C
